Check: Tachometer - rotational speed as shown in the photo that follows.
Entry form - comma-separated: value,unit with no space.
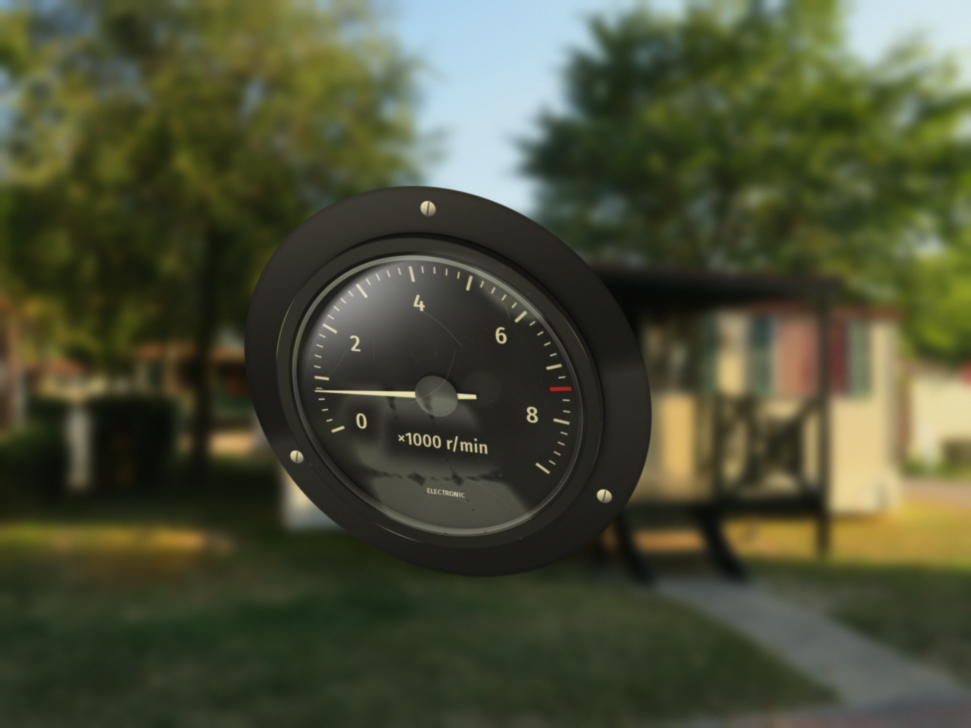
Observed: 800,rpm
